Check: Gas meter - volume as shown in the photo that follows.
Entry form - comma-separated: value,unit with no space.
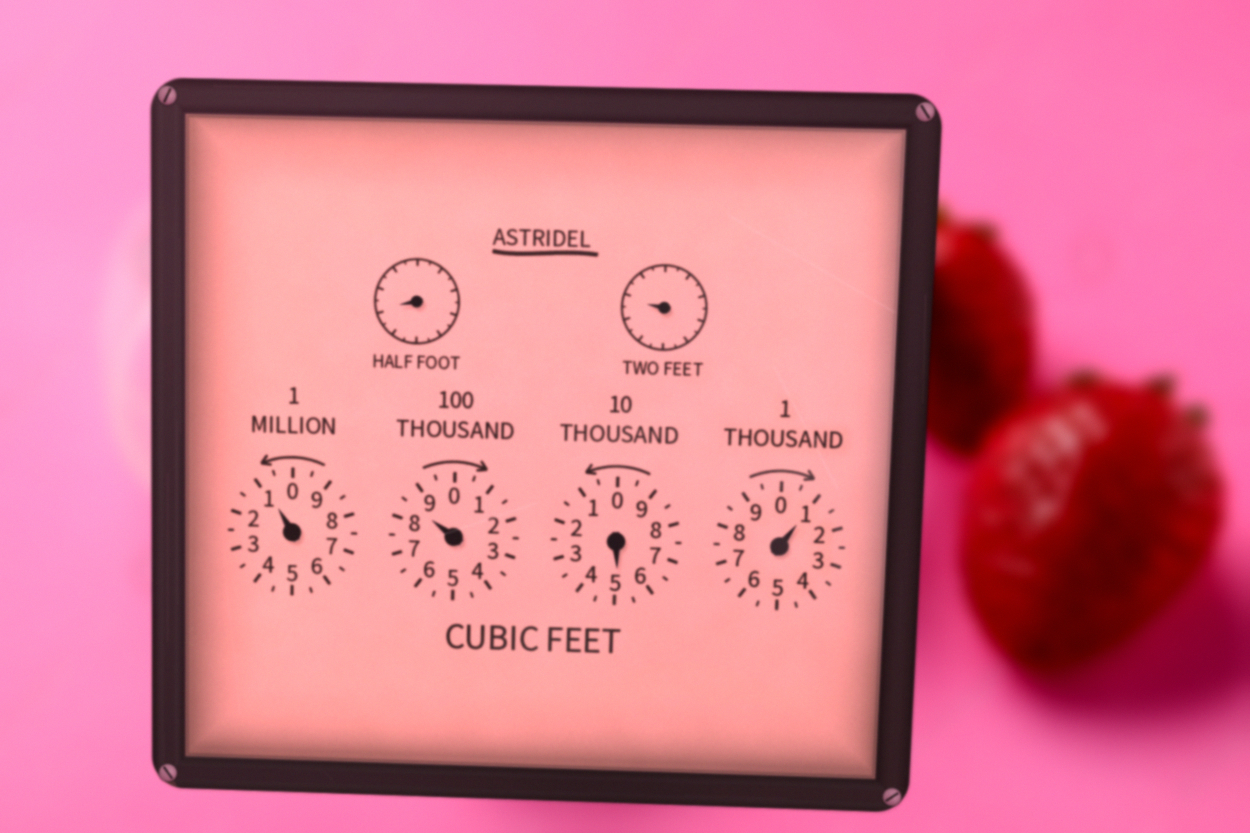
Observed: 85100,ft³
